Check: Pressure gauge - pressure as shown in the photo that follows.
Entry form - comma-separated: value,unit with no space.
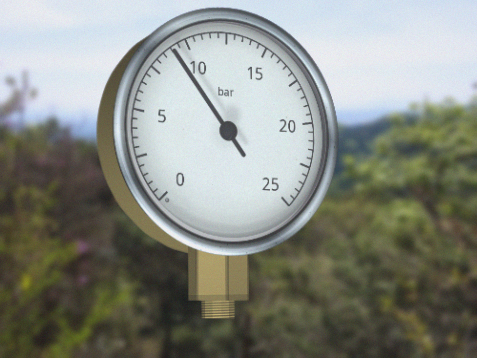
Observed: 9,bar
